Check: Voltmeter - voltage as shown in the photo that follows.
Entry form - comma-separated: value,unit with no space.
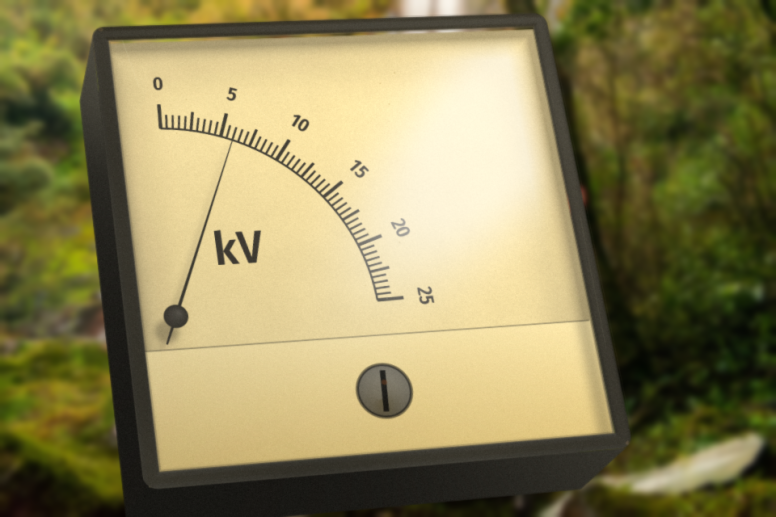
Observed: 6,kV
